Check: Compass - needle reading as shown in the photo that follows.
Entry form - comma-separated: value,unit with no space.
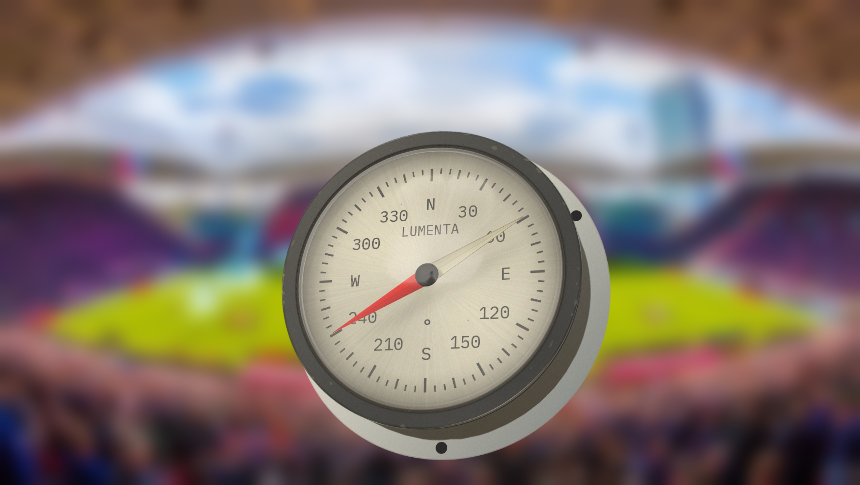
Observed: 240,°
